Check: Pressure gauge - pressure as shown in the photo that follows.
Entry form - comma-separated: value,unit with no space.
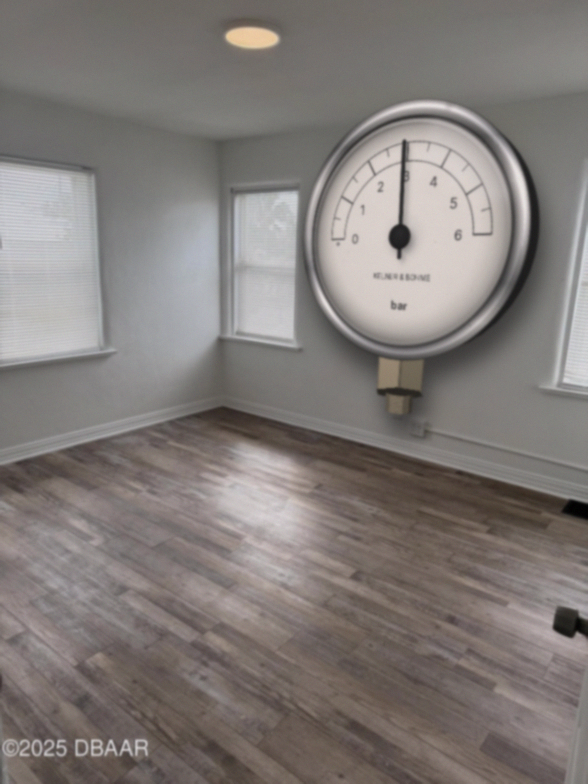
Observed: 3,bar
